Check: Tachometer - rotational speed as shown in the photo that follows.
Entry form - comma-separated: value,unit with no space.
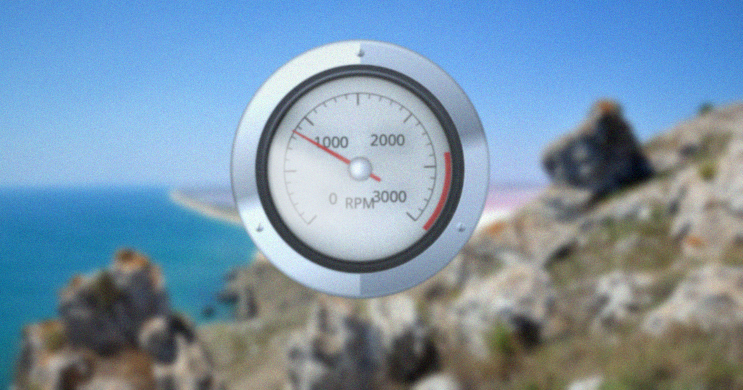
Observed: 850,rpm
